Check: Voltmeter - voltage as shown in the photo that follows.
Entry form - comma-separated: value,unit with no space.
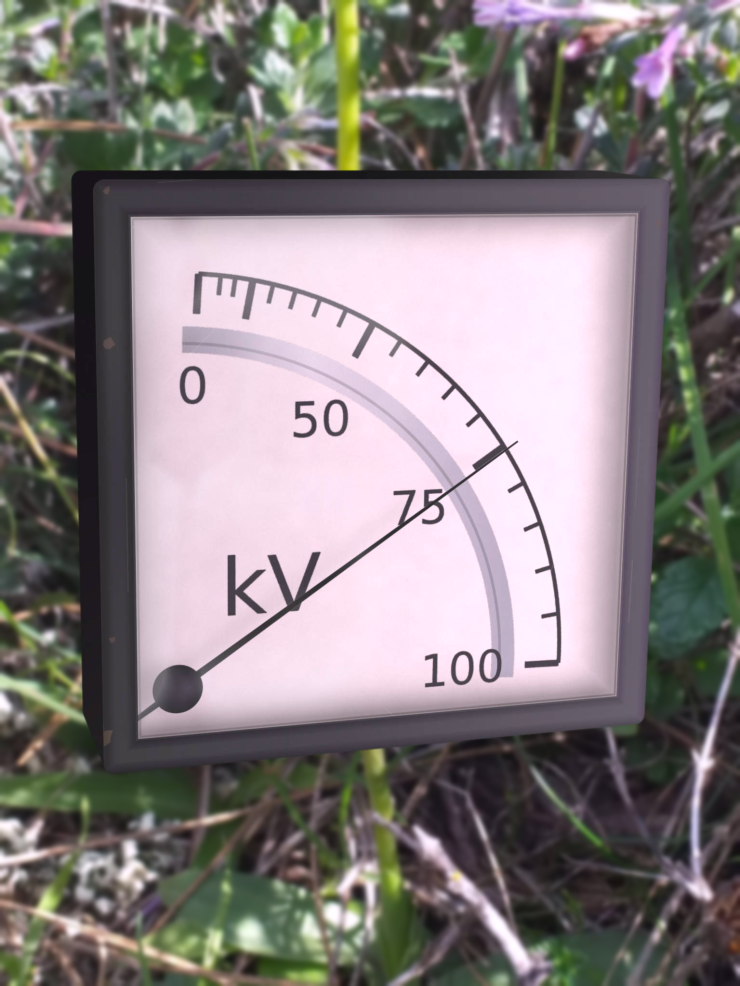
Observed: 75,kV
